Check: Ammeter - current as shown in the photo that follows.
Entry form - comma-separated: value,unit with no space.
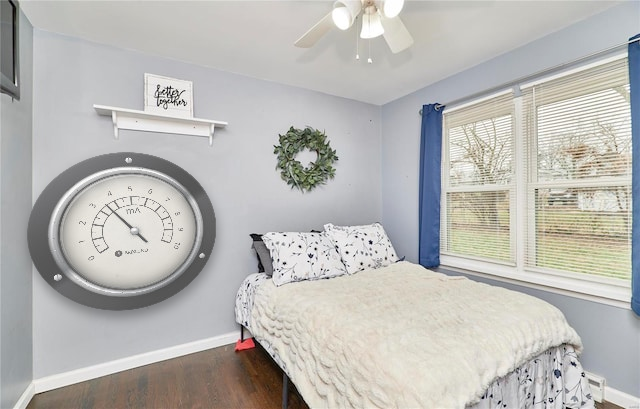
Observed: 3.5,mA
